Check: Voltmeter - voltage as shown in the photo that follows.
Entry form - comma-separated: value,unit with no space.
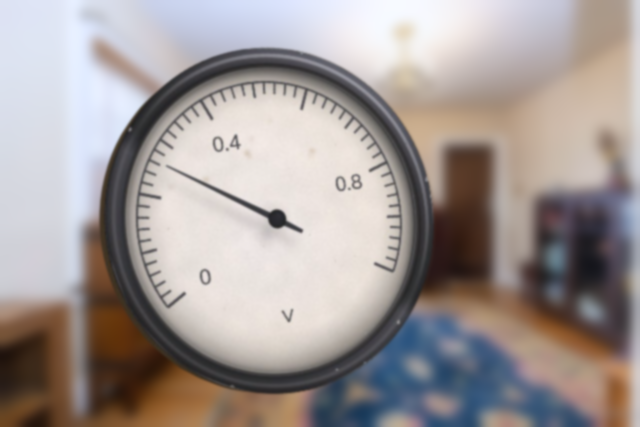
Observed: 0.26,V
